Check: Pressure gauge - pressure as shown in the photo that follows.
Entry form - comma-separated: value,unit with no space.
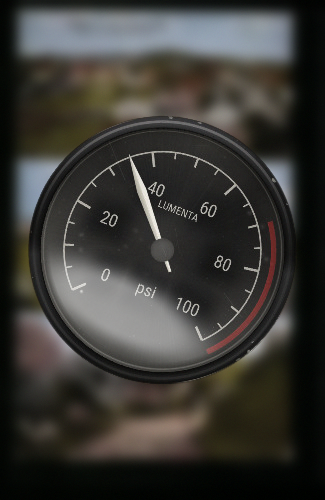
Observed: 35,psi
